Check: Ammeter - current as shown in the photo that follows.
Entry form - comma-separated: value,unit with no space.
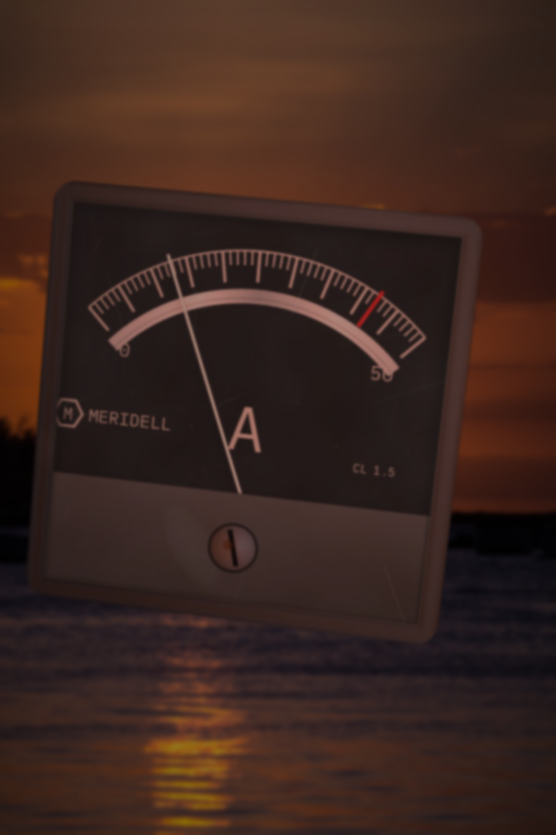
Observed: 13,A
